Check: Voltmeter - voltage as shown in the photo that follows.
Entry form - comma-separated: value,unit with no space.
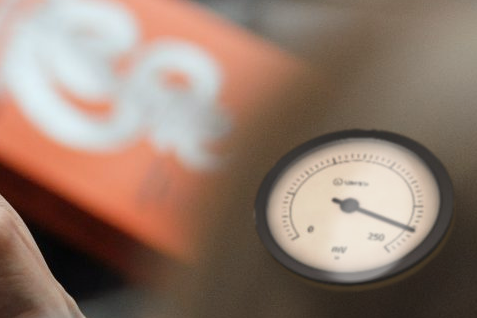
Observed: 225,mV
